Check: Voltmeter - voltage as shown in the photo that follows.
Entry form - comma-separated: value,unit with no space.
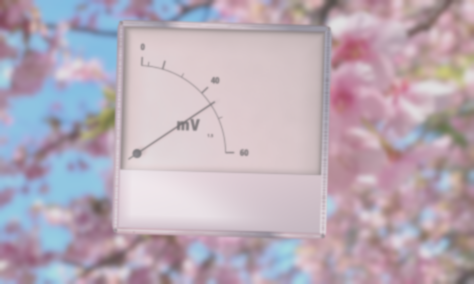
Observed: 45,mV
